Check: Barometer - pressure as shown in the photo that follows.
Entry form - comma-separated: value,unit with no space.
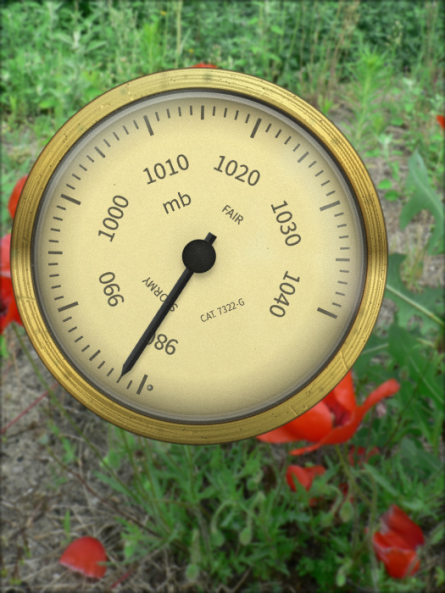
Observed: 982,mbar
